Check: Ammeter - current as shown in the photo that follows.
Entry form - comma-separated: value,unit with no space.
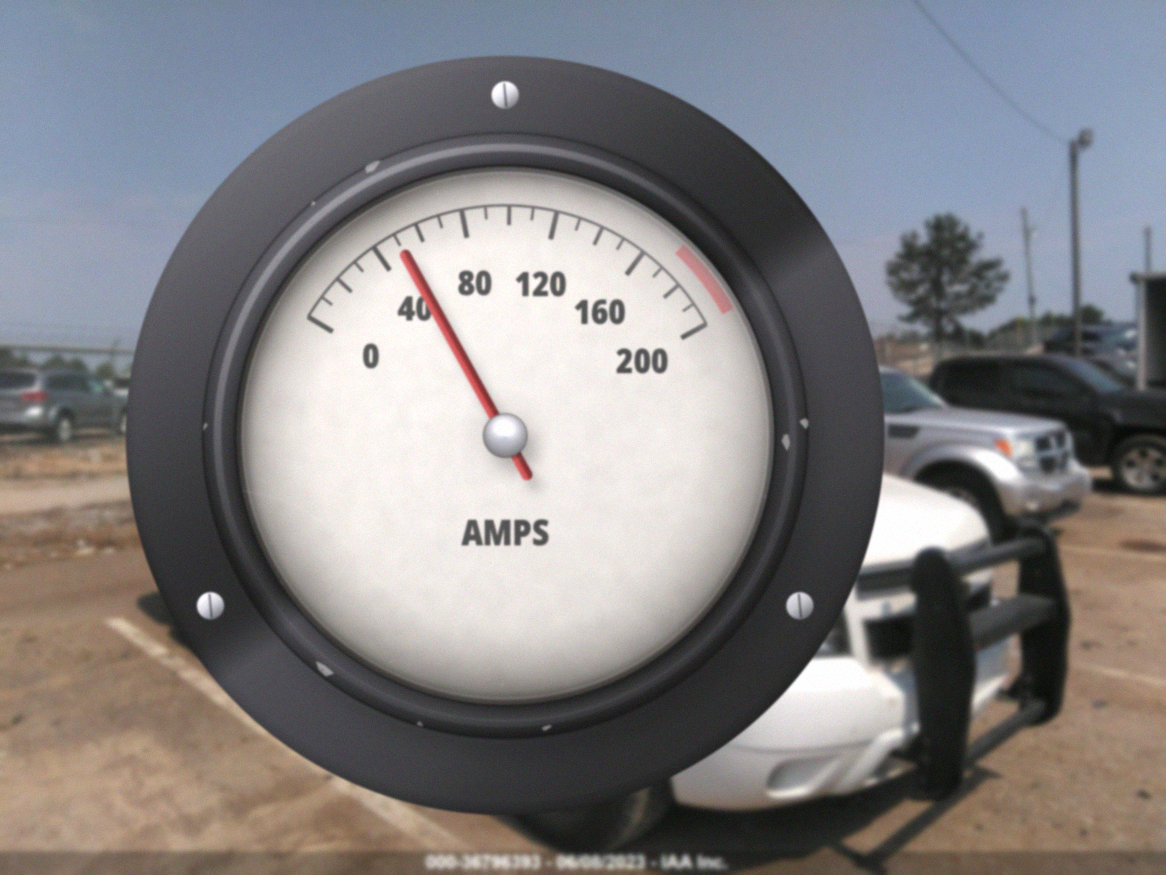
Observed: 50,A
